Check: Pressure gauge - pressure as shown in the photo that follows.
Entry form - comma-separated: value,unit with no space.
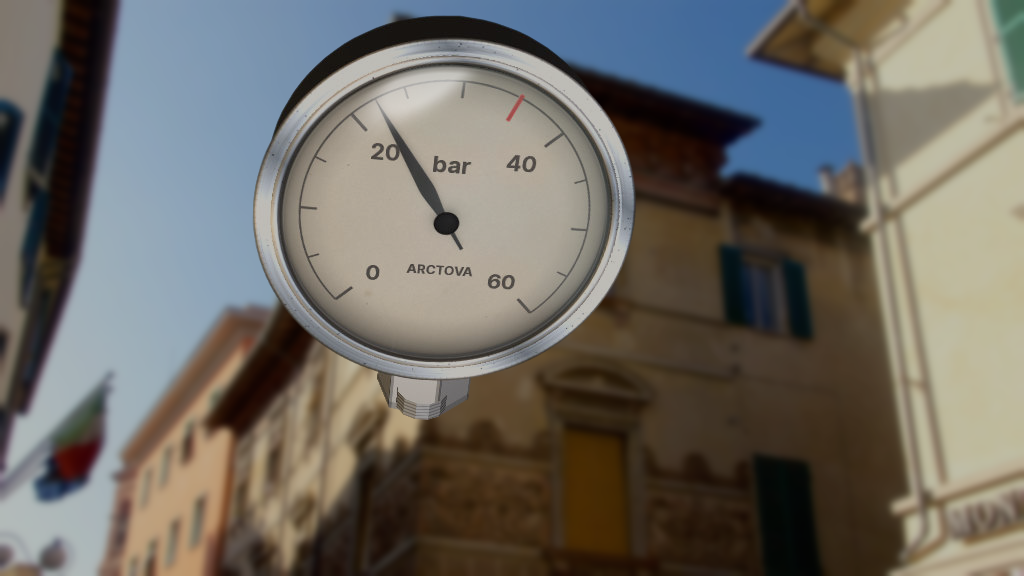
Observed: 22.5,bar
